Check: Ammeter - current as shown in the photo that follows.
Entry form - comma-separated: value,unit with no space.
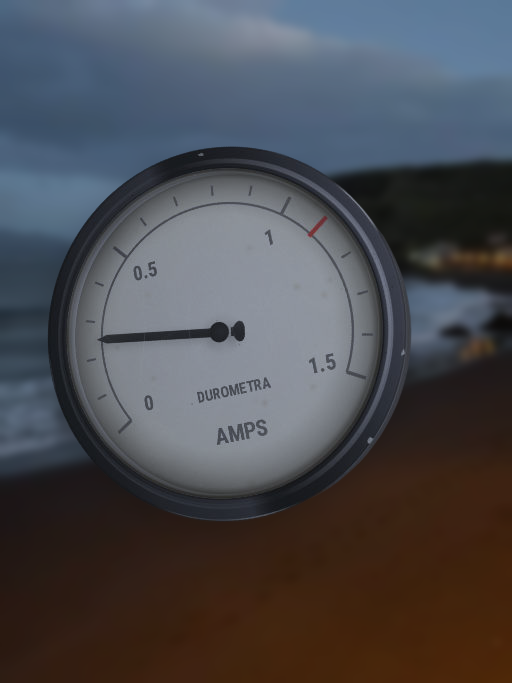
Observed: 0.25,A
